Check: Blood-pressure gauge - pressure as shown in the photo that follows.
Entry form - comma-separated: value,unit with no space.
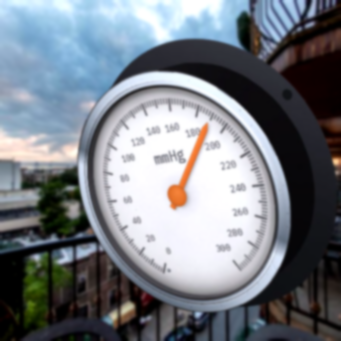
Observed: 190,mmHg
